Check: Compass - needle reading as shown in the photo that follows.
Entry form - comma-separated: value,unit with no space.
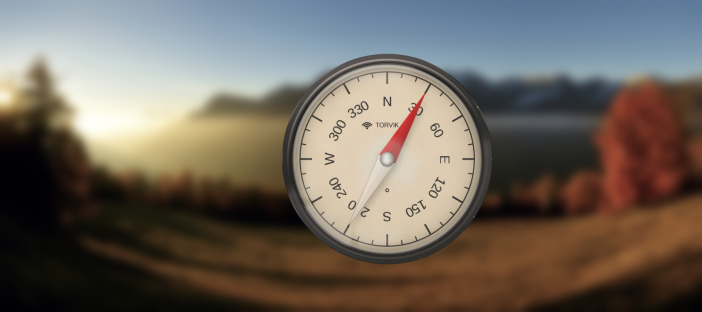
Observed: 30,°
